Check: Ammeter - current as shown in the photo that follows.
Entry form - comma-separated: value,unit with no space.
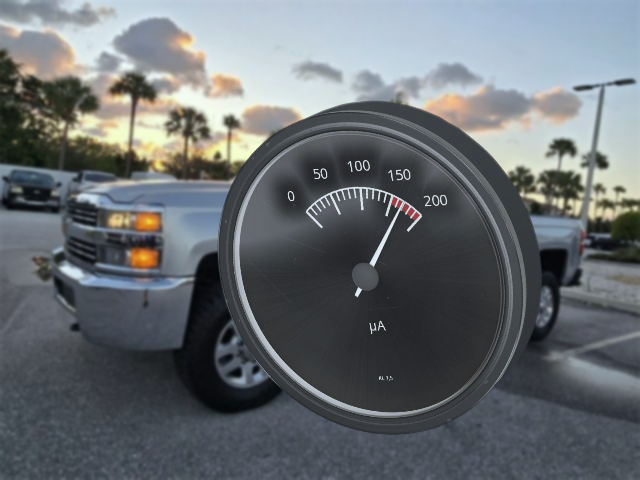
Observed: 170,µA
